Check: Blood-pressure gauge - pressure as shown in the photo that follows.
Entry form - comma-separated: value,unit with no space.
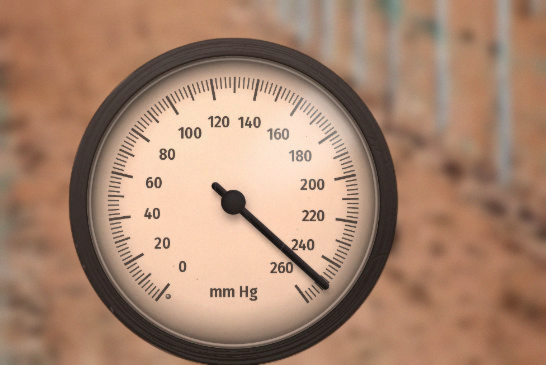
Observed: 250,mmHg
